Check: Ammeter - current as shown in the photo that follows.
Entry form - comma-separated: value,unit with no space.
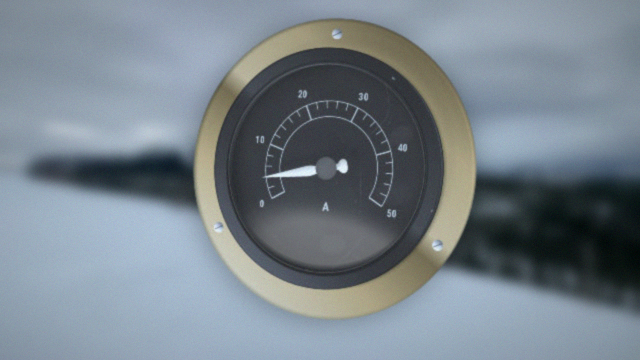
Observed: 4,A
